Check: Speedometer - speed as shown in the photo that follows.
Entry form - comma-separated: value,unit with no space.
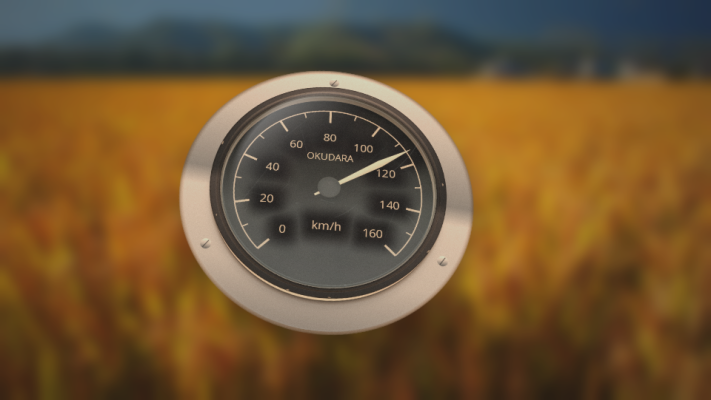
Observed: 115,km/h
